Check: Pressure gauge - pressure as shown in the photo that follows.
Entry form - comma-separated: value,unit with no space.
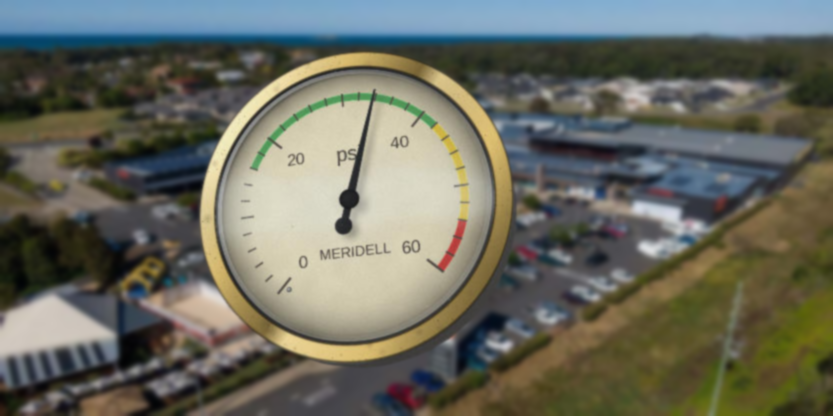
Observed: 34,psi
